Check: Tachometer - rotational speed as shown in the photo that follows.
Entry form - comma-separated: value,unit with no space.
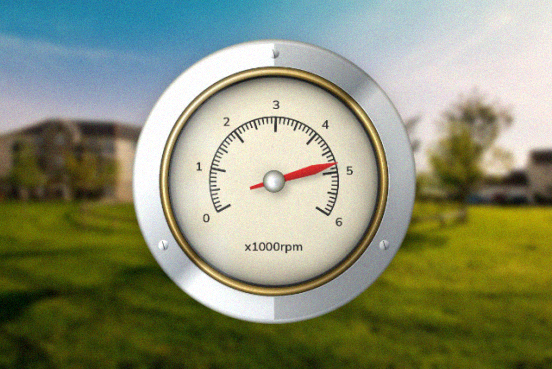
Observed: 4800,rpm
